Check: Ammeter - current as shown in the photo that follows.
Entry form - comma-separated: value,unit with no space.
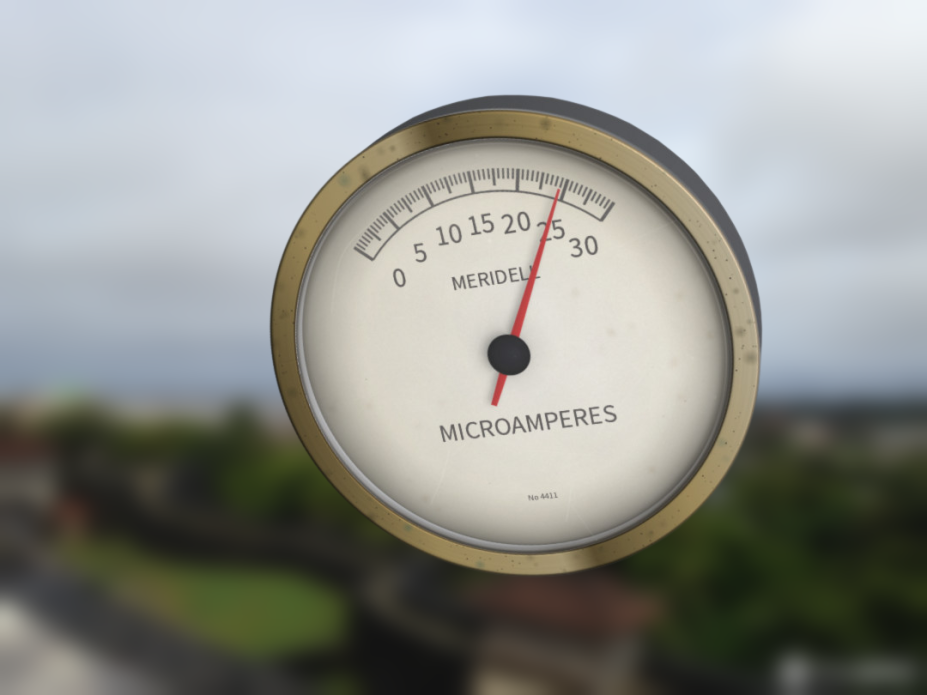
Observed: 24.5,µA
